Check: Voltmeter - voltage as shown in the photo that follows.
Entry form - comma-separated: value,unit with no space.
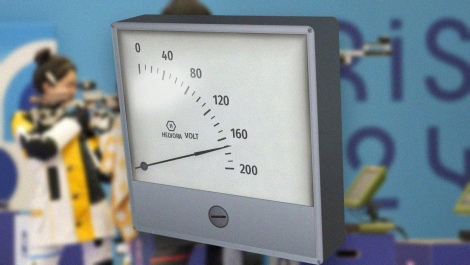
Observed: 170,V
